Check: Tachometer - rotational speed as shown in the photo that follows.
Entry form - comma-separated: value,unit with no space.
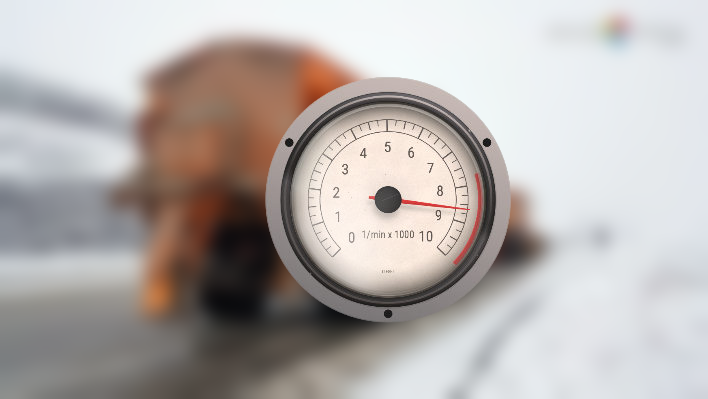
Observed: 8625,rpm
